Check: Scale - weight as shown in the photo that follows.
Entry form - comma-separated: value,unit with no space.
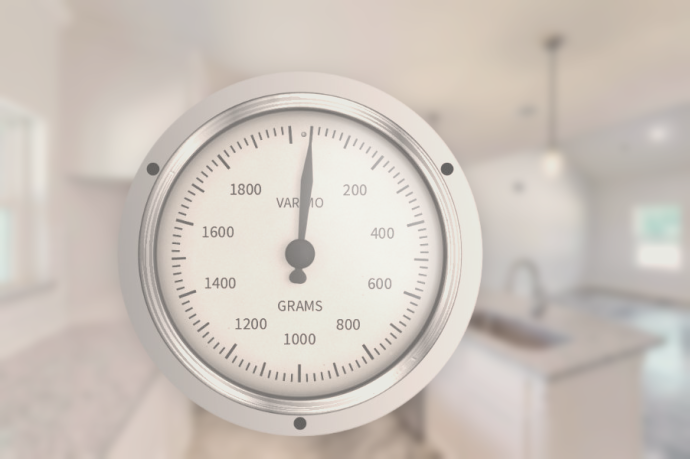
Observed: 0,g
